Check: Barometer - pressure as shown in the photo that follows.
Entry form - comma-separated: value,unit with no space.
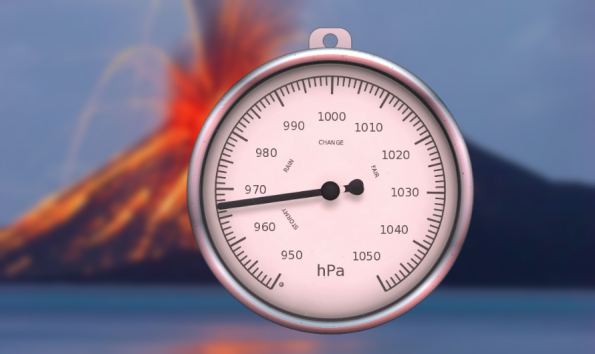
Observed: 967,hPa
